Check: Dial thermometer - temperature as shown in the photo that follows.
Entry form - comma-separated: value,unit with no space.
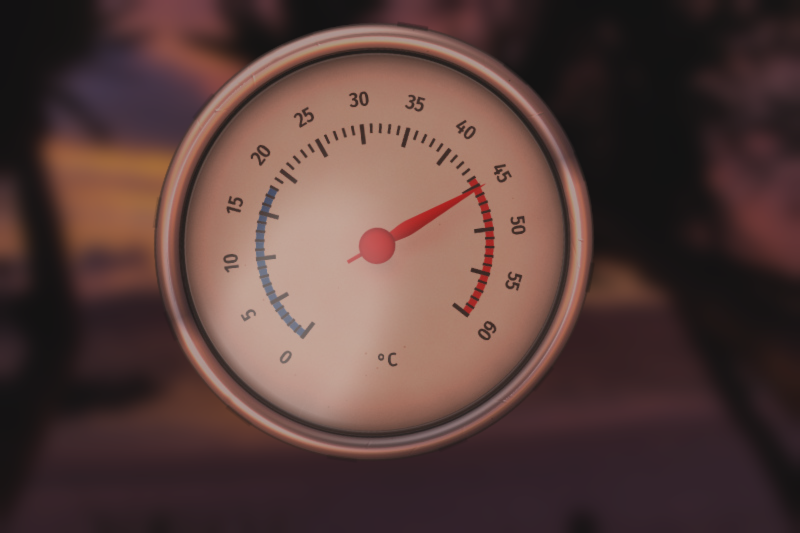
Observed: 45,°C
